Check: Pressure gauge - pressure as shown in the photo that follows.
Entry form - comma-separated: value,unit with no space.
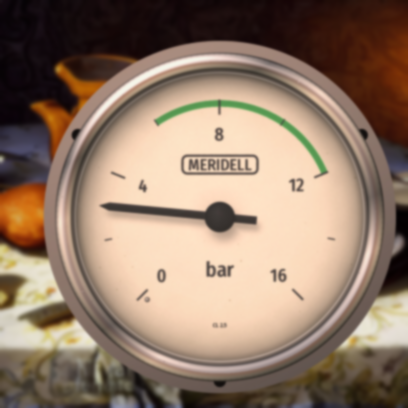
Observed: 3,bar
